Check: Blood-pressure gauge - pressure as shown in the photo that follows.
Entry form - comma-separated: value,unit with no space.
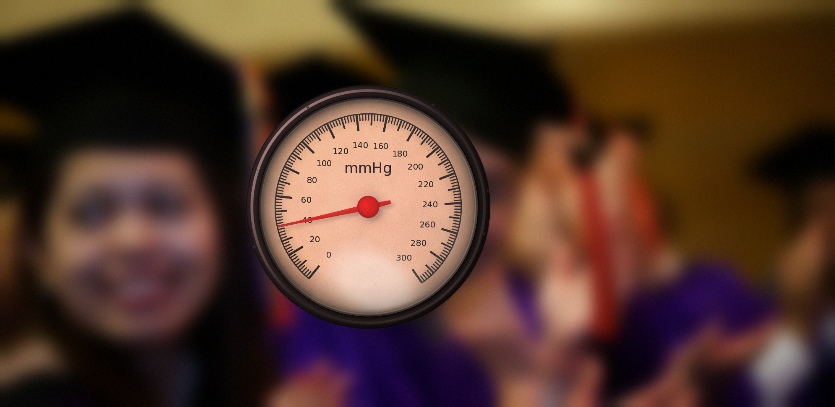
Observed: 40,mmHg
